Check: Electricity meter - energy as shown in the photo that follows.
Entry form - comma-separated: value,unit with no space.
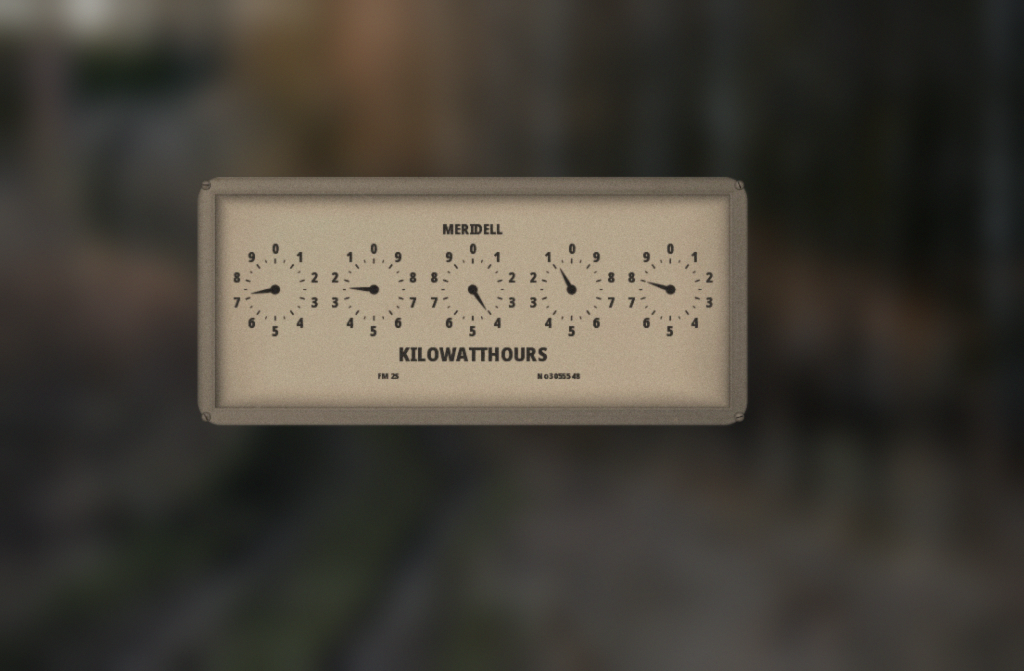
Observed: 72408,kWh
